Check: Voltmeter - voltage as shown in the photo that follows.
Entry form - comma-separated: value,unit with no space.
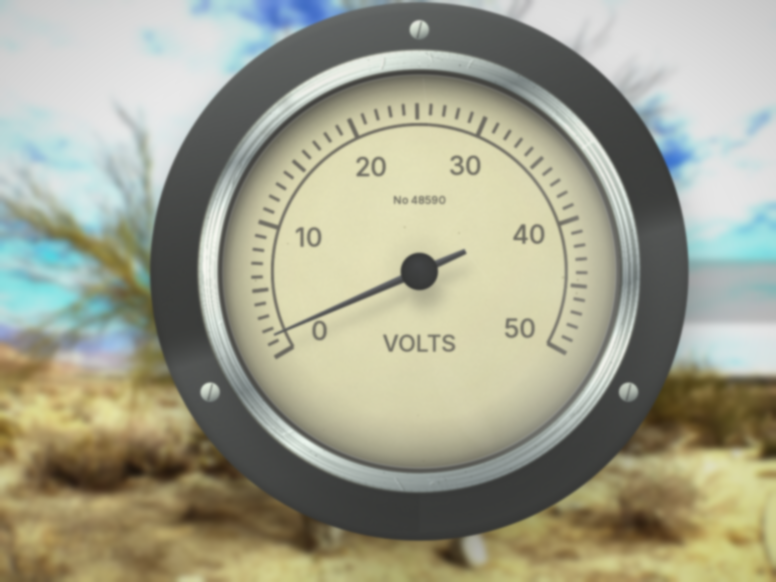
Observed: 1.5,V
